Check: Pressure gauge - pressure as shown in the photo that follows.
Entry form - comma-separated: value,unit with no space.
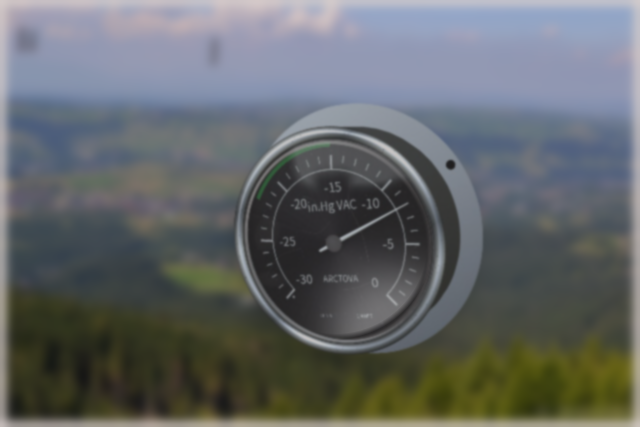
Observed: -8,inHg
